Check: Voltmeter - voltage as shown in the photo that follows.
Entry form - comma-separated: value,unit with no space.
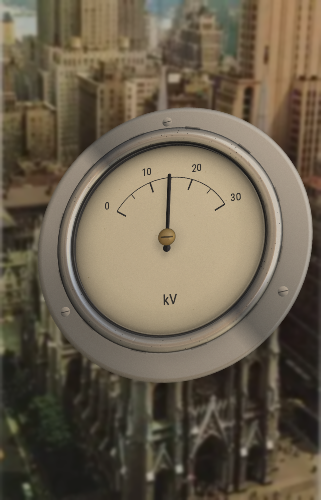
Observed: 15,kV
